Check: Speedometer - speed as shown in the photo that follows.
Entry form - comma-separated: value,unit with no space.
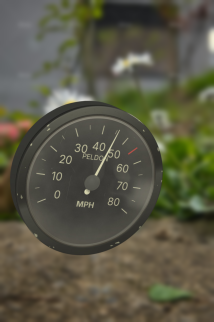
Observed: 45,mph
